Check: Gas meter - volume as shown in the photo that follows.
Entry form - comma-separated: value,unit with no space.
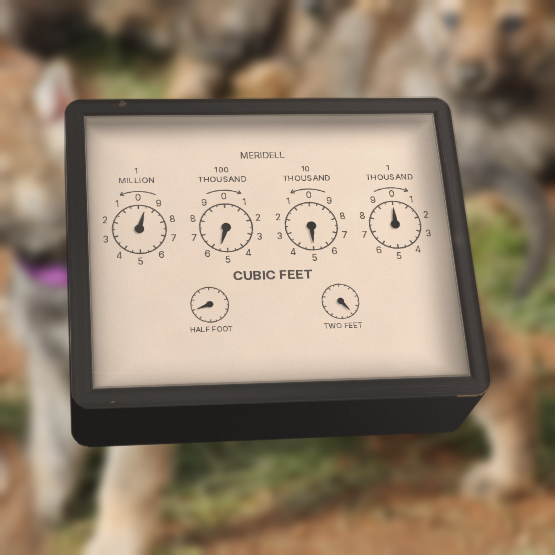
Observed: 955000,ft³
